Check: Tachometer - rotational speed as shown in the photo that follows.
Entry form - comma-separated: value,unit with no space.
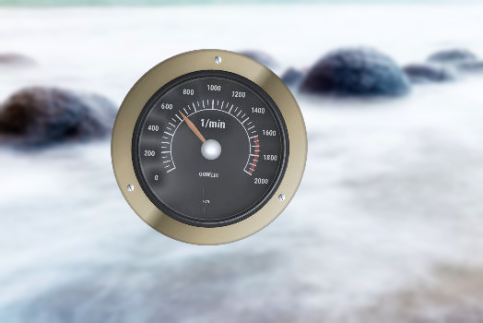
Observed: 650,rpm
